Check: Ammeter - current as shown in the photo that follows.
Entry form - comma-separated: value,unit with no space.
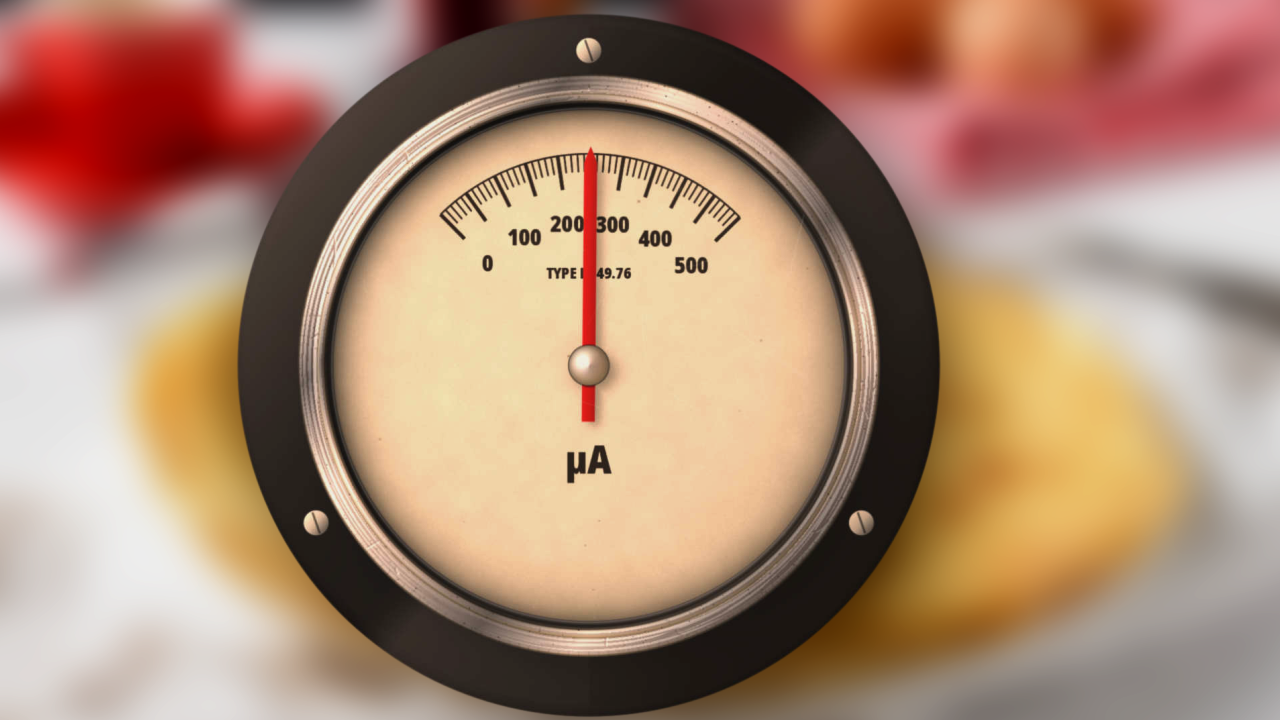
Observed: 250,µA
